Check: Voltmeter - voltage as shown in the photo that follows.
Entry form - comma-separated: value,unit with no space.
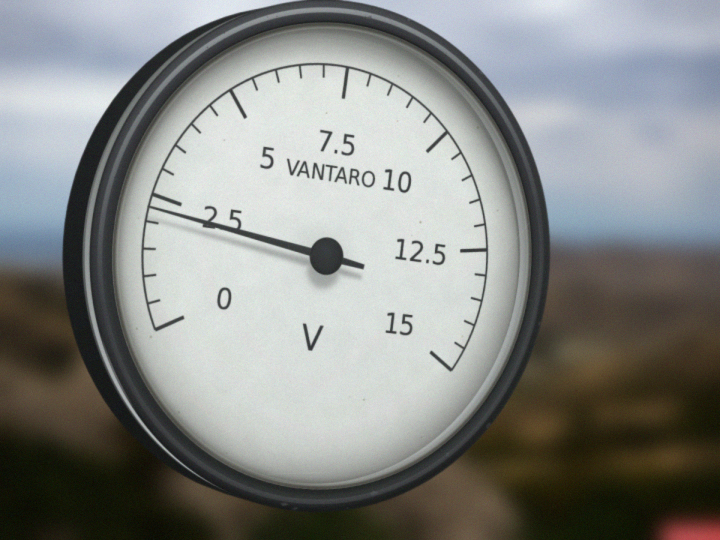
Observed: 2.25,V
